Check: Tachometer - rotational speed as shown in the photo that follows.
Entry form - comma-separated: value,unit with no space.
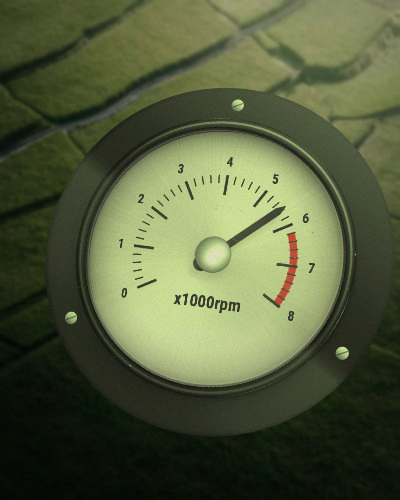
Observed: 5600,rpm
